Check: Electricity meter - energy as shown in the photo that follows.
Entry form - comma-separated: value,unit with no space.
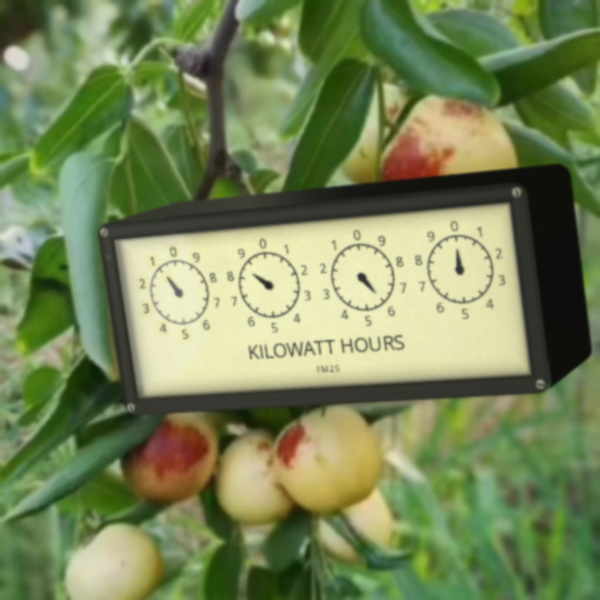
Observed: 860,kWh
